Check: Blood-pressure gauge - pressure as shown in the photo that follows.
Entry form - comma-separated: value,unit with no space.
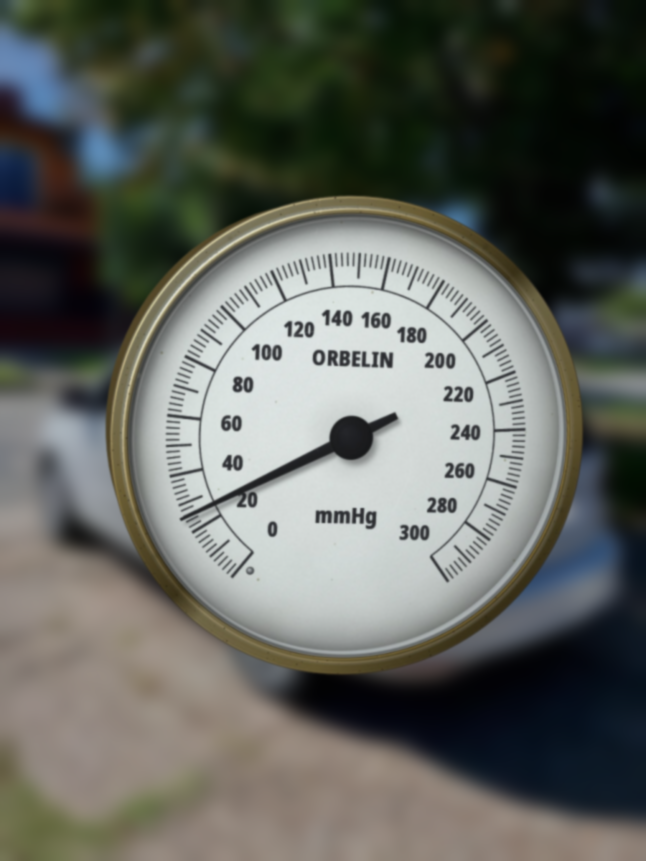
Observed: 26,mmHg
